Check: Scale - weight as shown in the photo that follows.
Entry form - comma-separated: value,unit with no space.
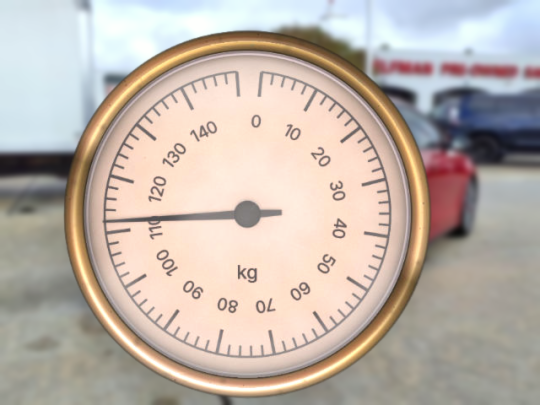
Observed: 112,kg
